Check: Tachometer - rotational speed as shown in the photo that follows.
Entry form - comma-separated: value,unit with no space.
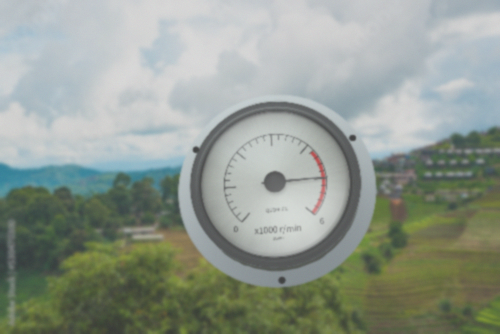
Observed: 5000,rpm
